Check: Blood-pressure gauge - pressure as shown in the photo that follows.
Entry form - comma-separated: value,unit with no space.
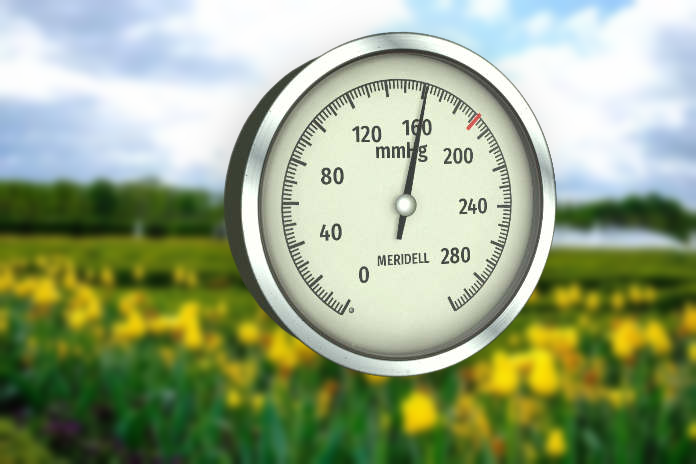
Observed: 160,mmHg
